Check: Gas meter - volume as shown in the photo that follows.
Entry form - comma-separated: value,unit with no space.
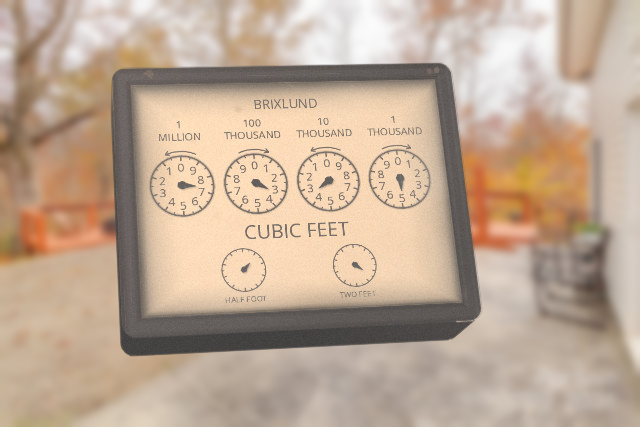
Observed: 733500,ft³
